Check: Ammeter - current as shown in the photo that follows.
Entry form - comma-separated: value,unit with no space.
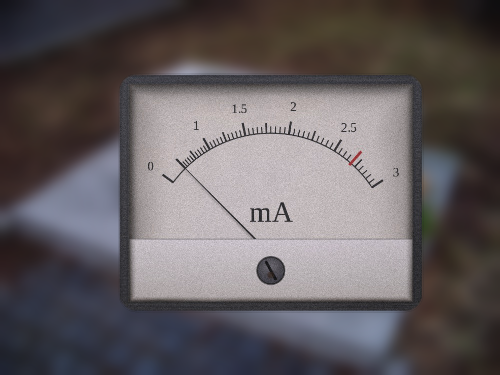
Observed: 0.5,mA
